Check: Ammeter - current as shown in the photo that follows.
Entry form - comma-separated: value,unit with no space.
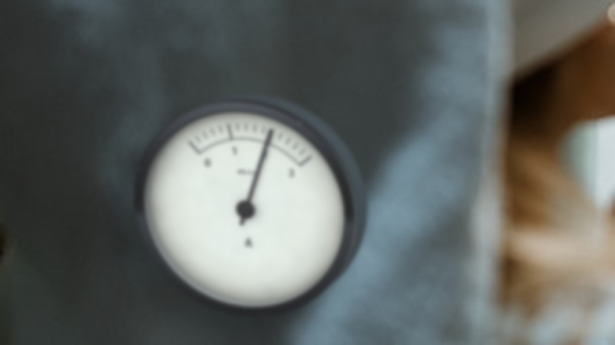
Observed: 2,A
